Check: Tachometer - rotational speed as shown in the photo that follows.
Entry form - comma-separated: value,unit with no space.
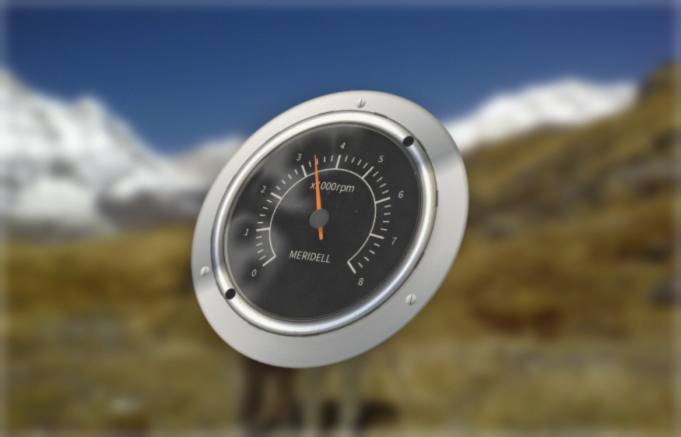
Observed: 3400,rpm
